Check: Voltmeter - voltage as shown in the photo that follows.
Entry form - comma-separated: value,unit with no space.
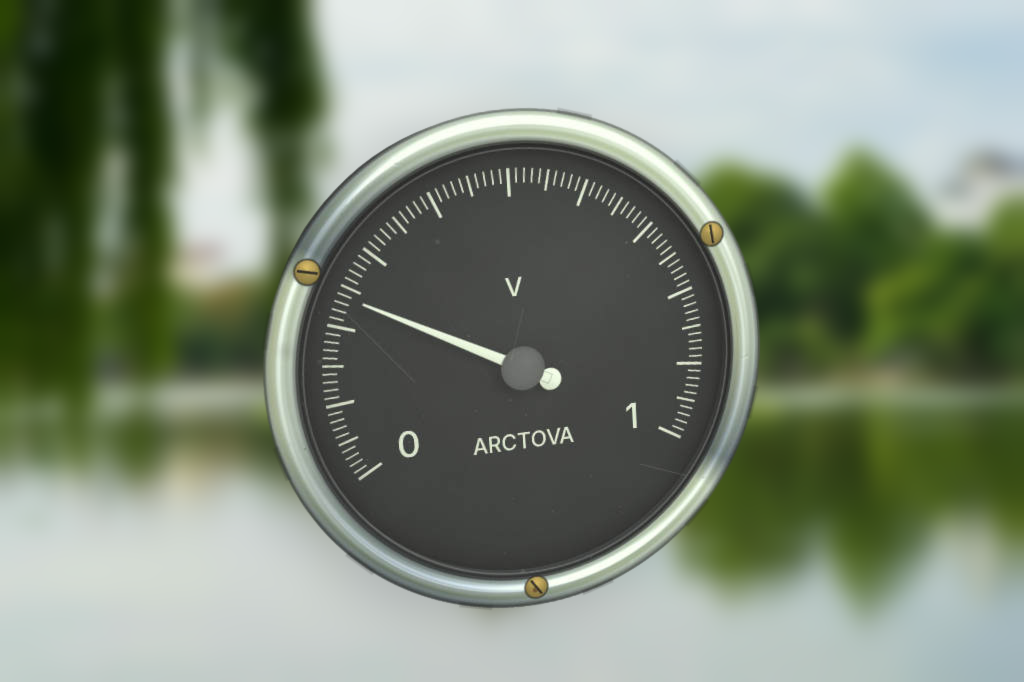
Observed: 0.24,V
